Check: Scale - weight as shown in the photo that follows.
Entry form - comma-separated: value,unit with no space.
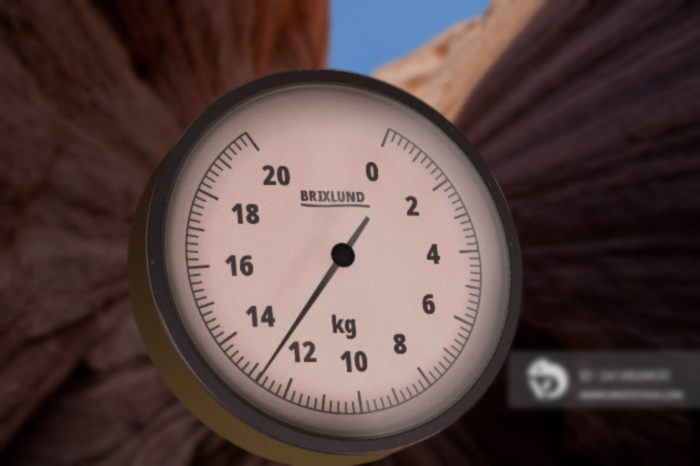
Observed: 12.8,kg
